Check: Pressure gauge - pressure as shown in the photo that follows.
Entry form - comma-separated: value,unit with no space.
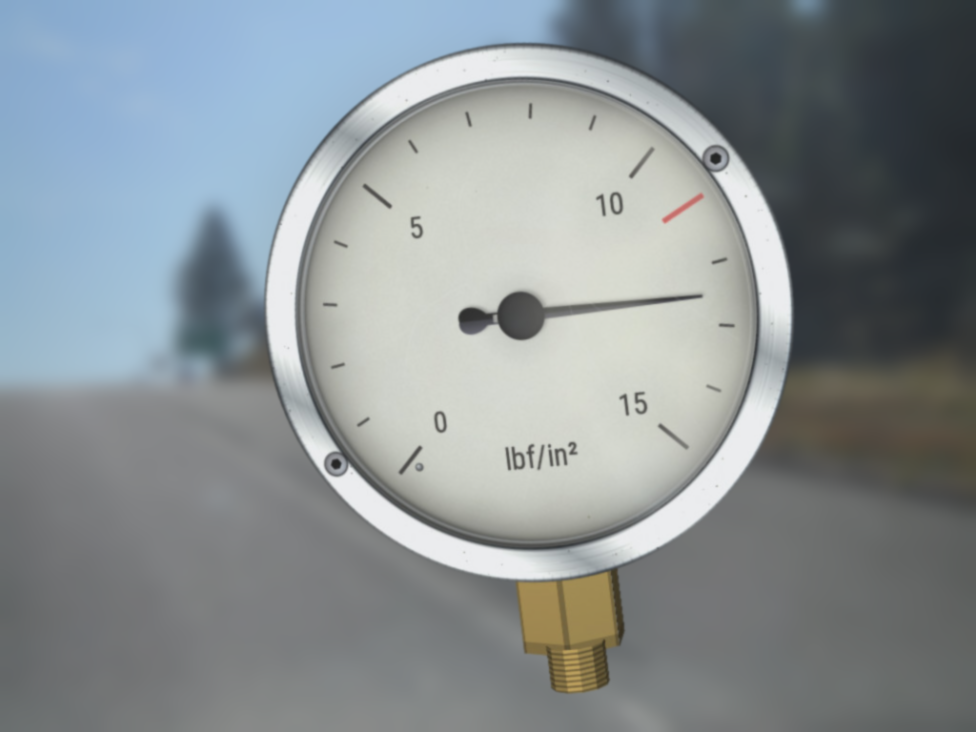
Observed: 12.5,psi
